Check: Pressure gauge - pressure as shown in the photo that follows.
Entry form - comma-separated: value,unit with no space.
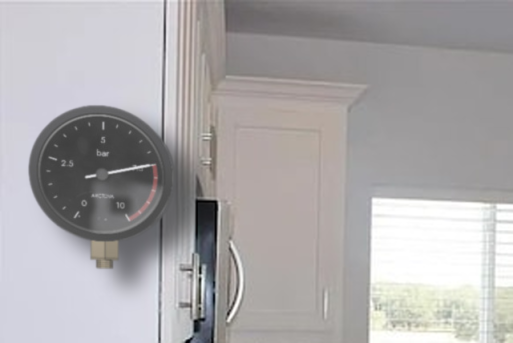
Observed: 7.5,bar
